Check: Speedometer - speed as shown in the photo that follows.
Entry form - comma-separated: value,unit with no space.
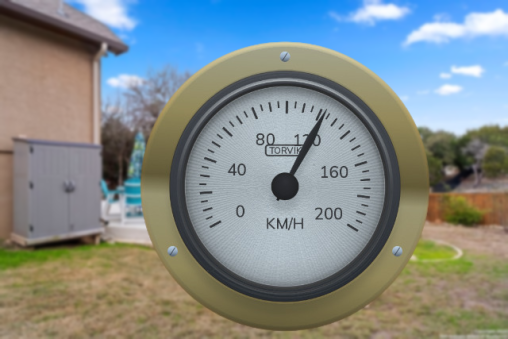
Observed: 122.5,km/h
